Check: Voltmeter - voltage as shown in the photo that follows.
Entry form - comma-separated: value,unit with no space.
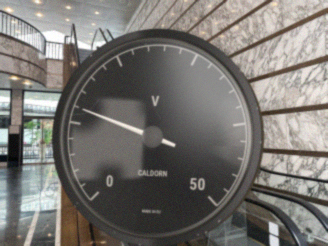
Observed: 12,V
